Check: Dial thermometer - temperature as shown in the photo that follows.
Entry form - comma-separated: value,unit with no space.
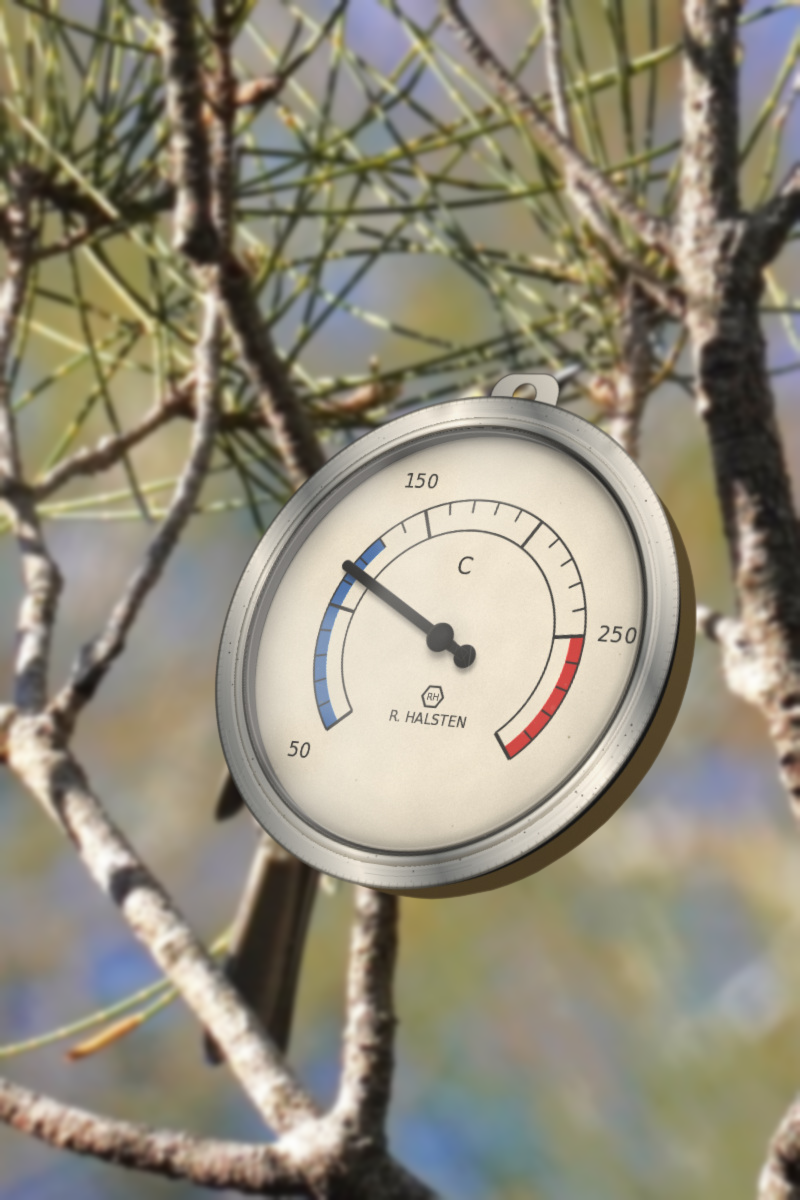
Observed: 115,°C
